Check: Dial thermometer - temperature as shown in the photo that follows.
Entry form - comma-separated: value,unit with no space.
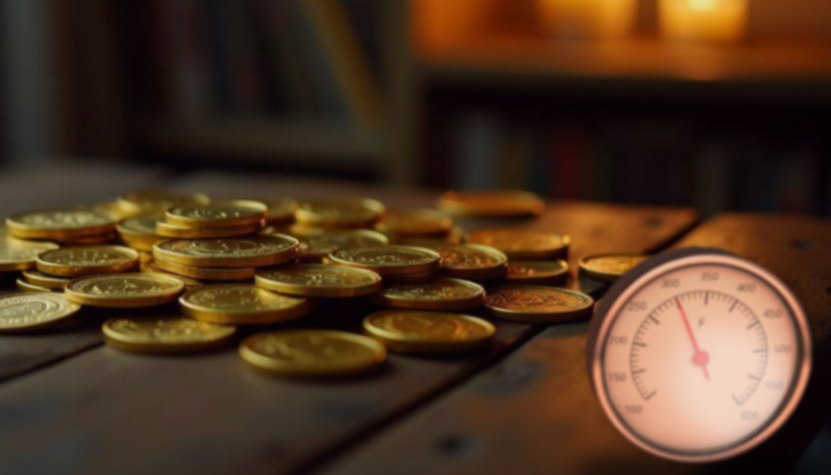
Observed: 300,°F
